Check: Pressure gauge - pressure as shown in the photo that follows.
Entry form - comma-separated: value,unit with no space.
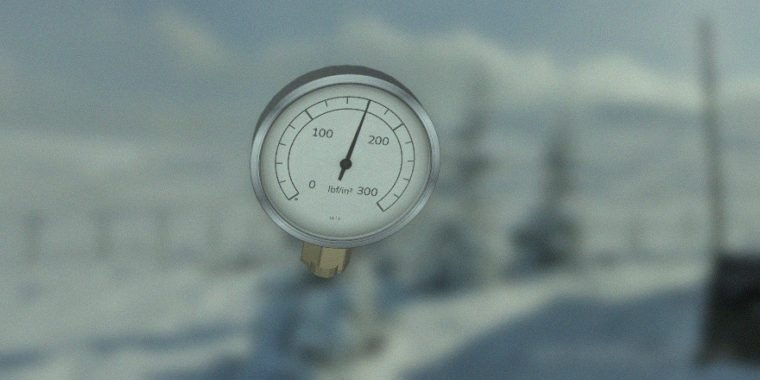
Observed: 160,psi
